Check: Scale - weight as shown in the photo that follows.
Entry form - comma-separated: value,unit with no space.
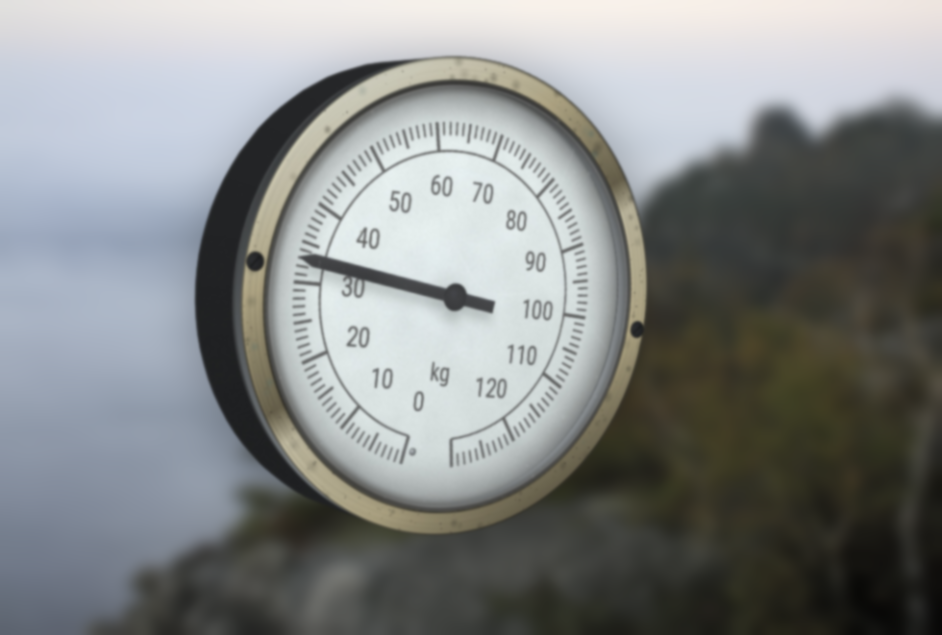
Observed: 33,kg
